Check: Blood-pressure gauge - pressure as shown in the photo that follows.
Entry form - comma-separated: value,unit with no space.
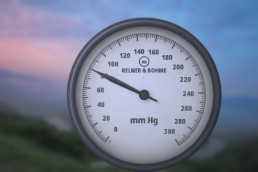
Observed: 80,mmHg
